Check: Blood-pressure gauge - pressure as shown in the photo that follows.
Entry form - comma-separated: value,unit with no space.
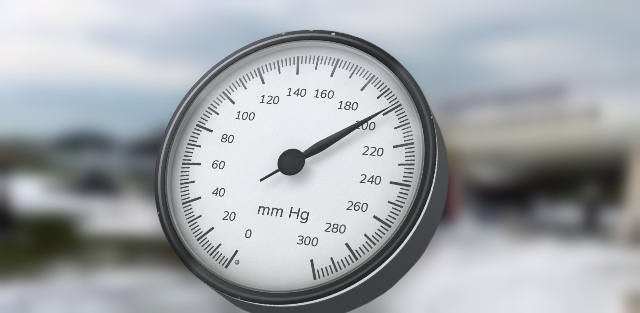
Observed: 200,mmHg
